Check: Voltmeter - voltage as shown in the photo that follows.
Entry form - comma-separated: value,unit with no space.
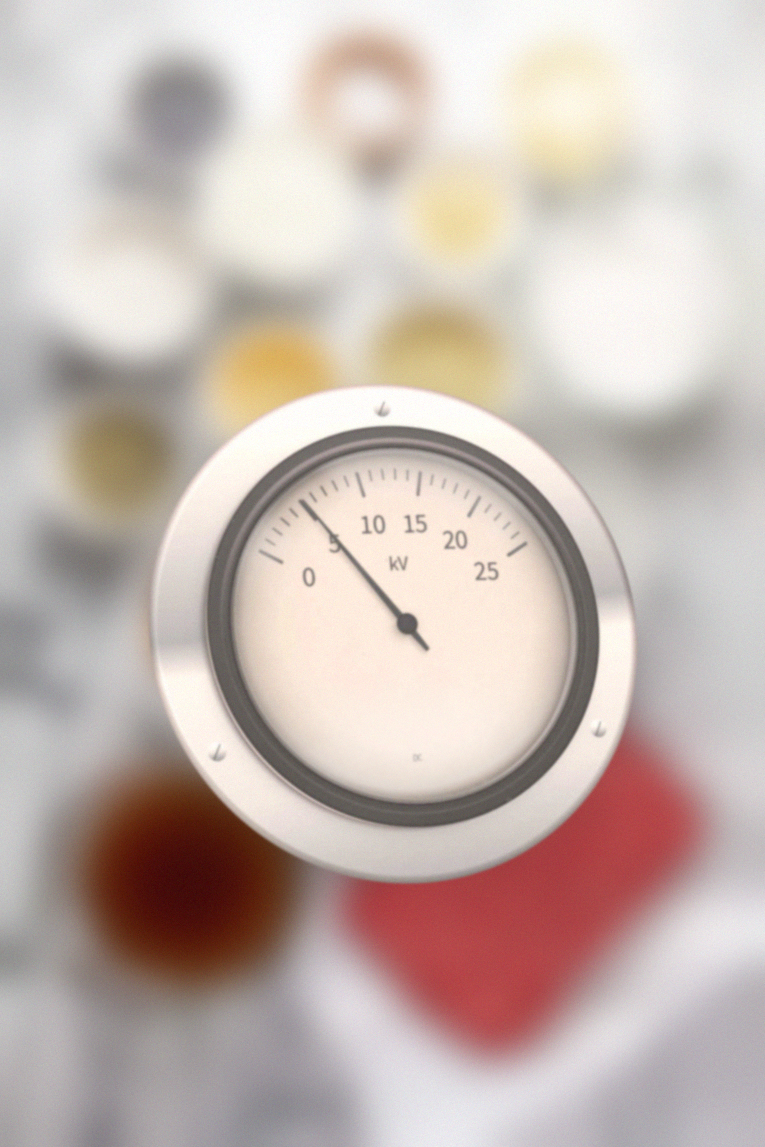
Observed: 5,kV
